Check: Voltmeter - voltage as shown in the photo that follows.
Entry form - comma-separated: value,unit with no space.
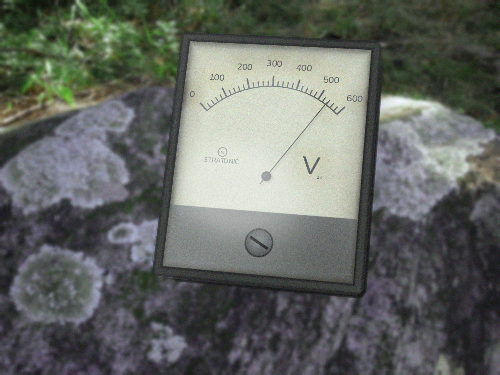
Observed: 540,V
